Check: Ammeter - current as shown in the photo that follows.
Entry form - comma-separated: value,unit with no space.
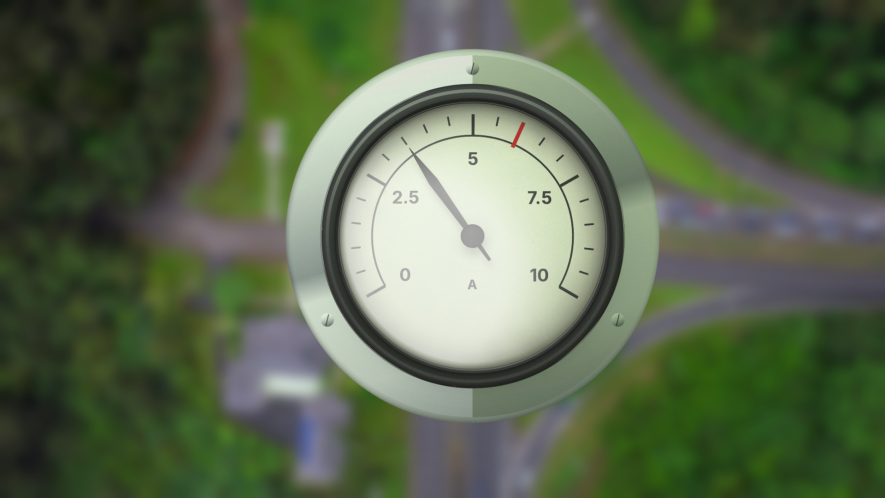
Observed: 3.5,A
